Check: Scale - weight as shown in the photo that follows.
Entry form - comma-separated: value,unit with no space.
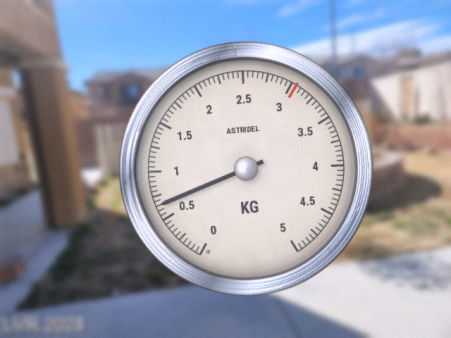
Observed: 0.65,kg
